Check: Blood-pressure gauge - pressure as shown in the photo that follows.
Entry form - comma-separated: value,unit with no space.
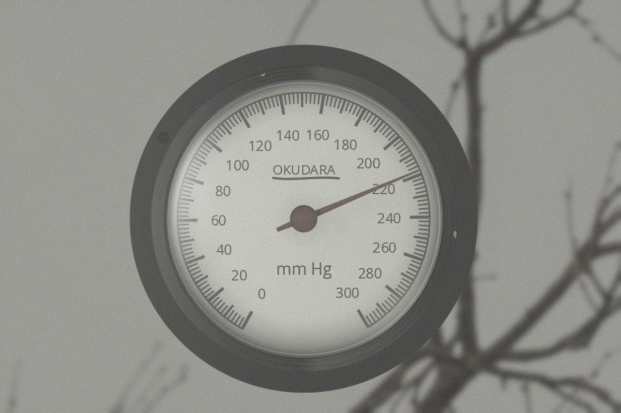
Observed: 218,mmHg
